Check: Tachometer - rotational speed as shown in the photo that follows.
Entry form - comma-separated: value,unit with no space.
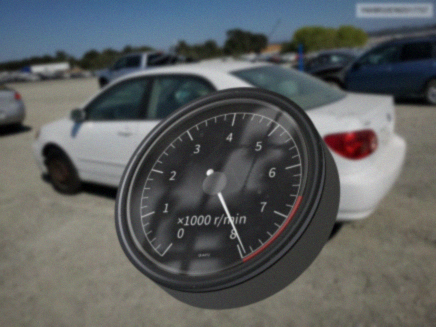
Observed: 7900,rpm
